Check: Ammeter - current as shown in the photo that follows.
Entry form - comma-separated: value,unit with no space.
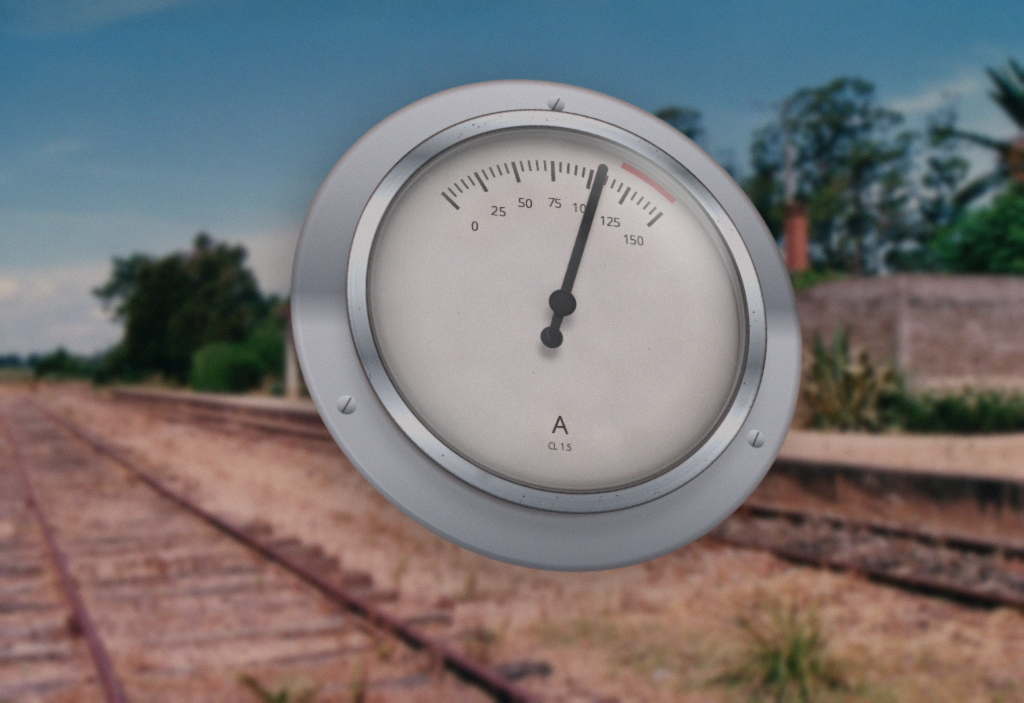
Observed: 105,A
